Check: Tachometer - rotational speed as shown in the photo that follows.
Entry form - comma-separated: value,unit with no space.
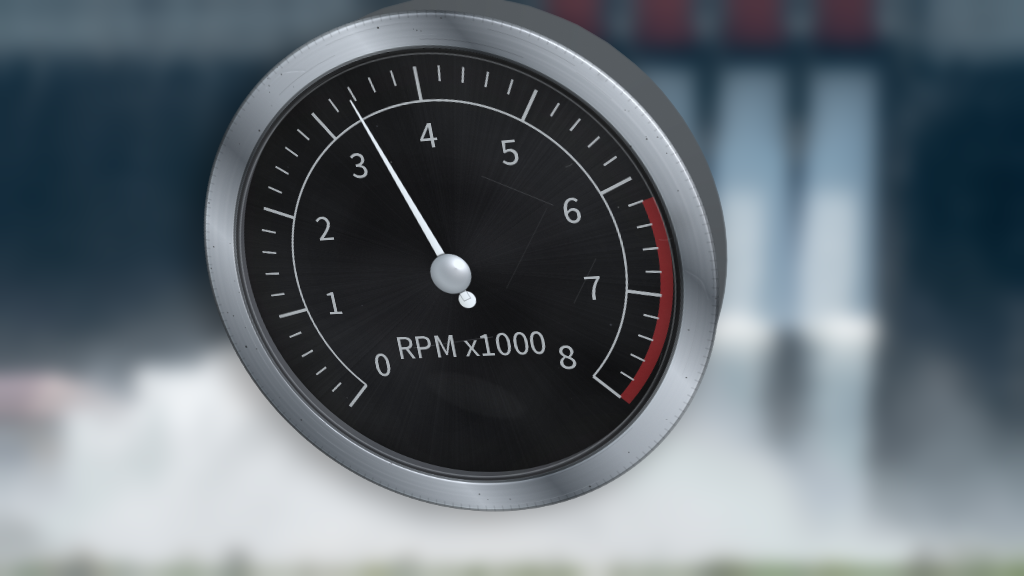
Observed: 3400,rpm
